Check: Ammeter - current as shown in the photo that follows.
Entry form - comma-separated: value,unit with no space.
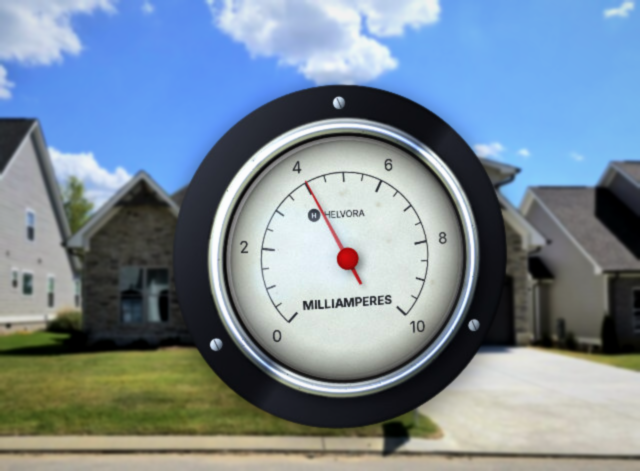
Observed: 4,mA
